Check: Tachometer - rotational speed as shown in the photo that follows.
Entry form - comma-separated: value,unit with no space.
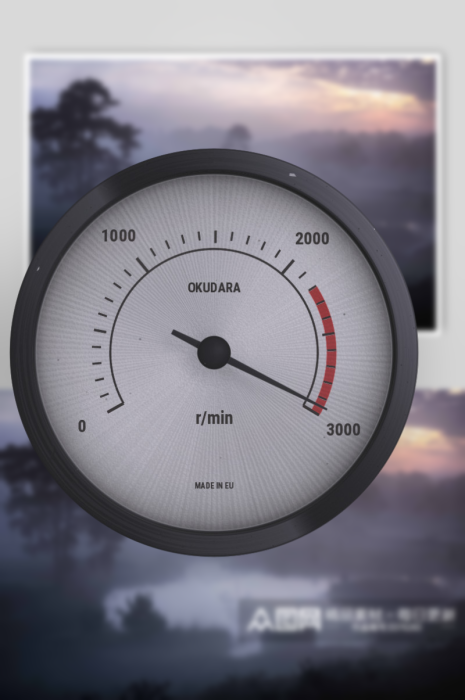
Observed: 2950,rpm
